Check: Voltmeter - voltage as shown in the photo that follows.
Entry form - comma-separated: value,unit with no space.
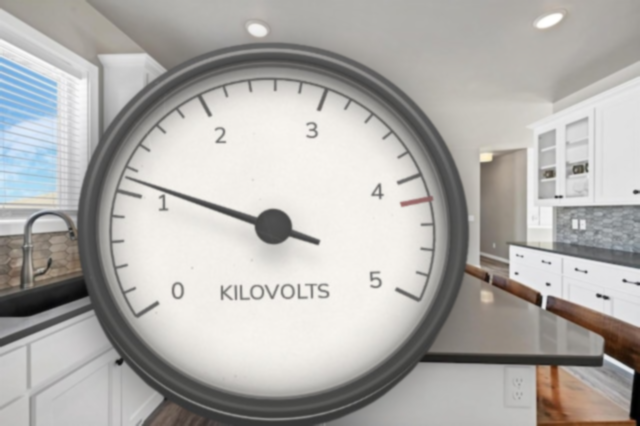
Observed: 1.1,kV
